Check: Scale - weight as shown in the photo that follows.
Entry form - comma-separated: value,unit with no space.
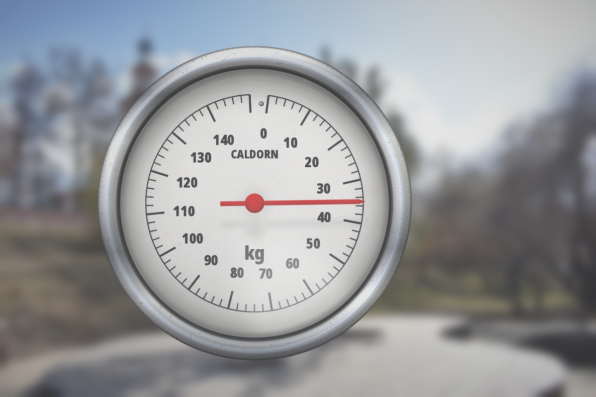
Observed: 35,kg
